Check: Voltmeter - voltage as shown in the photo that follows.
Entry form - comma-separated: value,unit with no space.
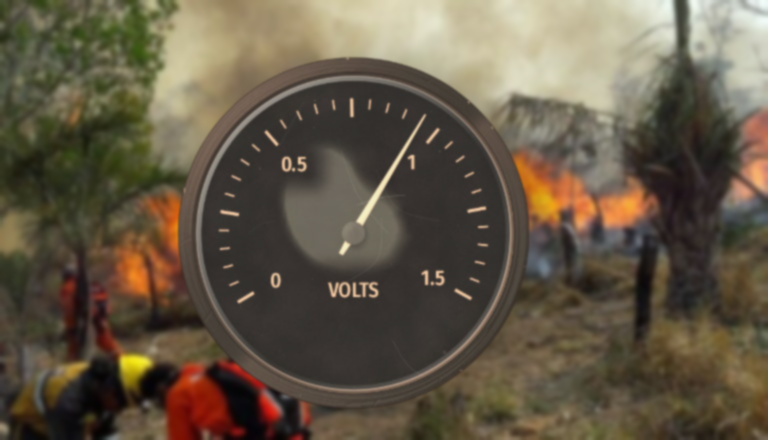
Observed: 0.95,V
